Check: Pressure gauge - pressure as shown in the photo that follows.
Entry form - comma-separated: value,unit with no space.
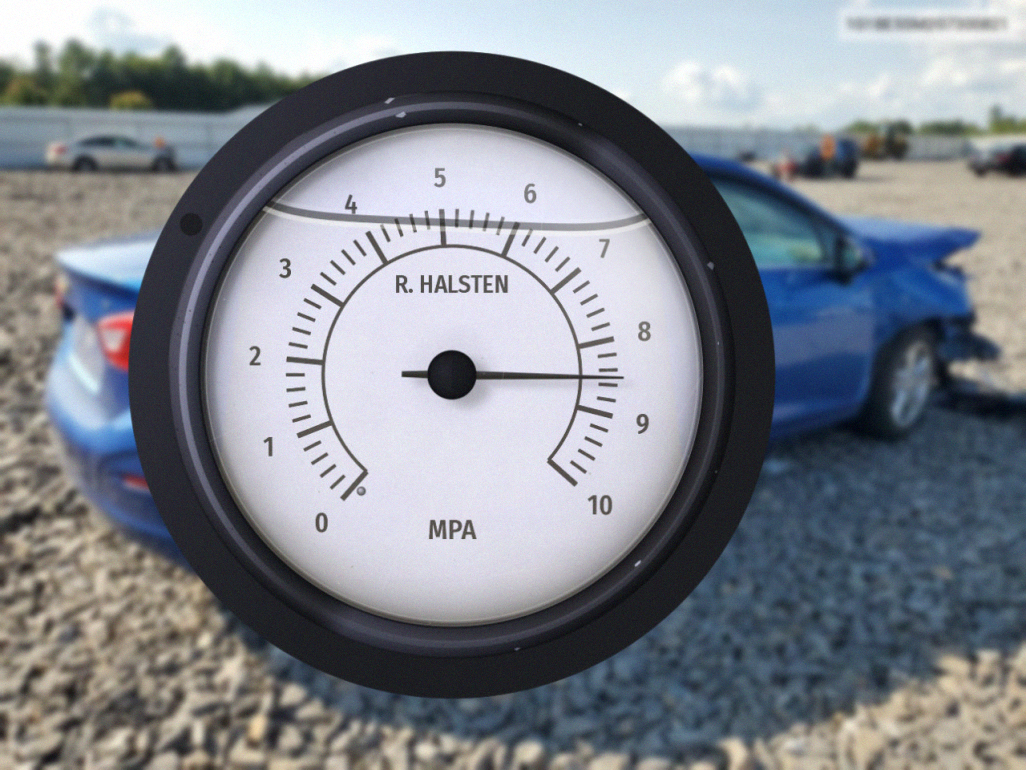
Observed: 8.5,MPa
